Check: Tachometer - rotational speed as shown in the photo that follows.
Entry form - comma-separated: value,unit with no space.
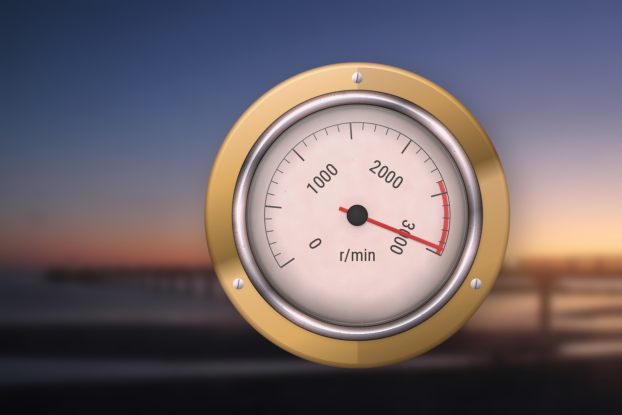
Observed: 2950,rpm
